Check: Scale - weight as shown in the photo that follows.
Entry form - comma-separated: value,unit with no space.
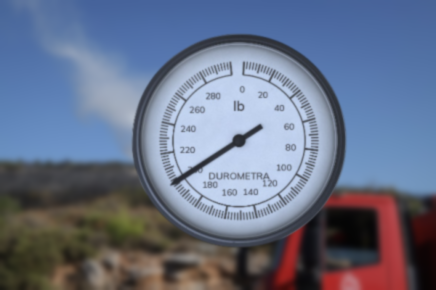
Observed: 200,lb
